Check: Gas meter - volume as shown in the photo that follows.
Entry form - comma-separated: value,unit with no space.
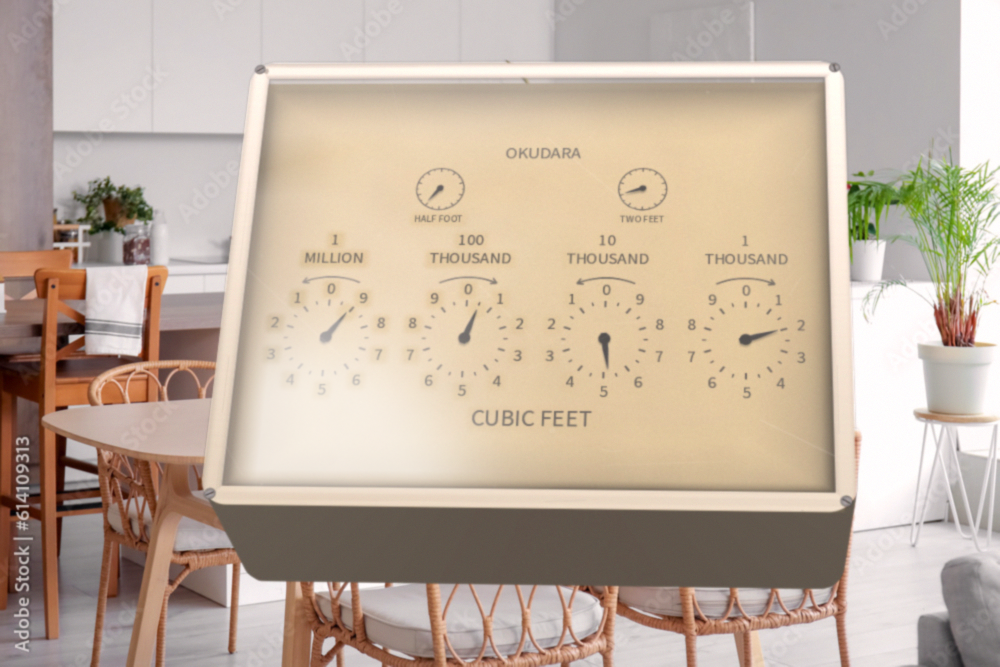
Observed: 905200,ft³
